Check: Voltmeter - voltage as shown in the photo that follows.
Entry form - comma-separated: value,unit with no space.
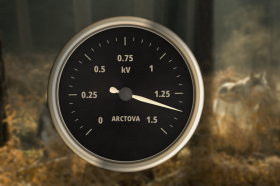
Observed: 1.35,kV
